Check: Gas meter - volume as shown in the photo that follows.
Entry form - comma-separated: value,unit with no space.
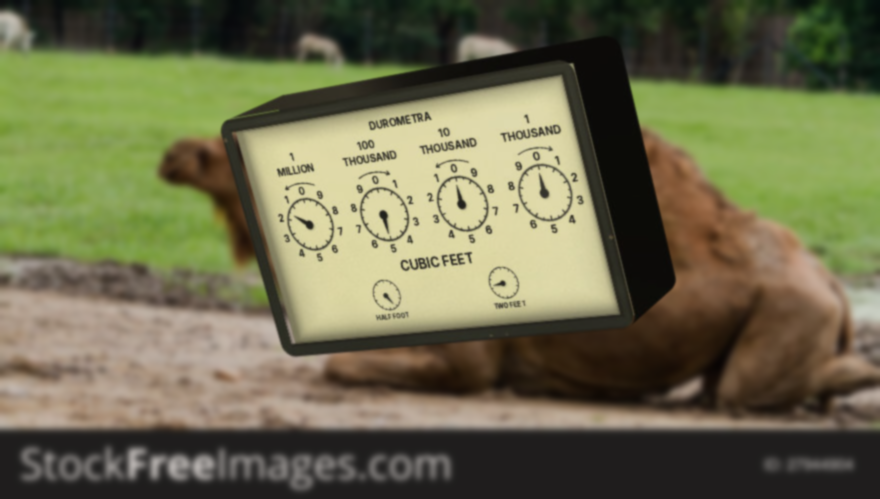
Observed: 150000,ft³
